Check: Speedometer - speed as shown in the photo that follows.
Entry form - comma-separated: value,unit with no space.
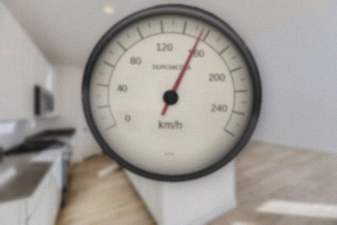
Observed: 155,km/h
